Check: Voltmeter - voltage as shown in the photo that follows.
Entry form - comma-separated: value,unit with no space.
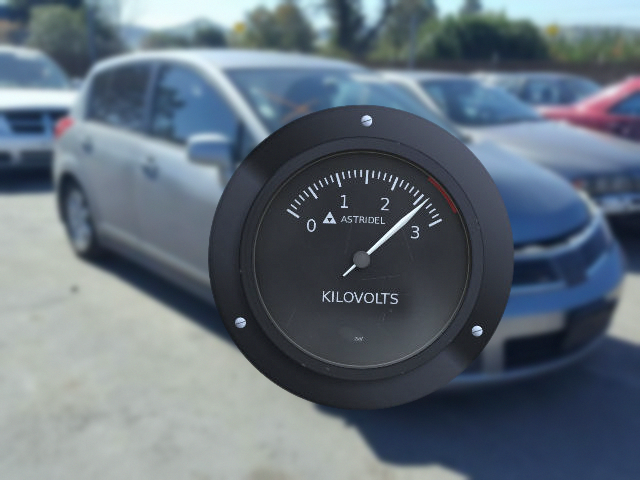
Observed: 2.6,kV
